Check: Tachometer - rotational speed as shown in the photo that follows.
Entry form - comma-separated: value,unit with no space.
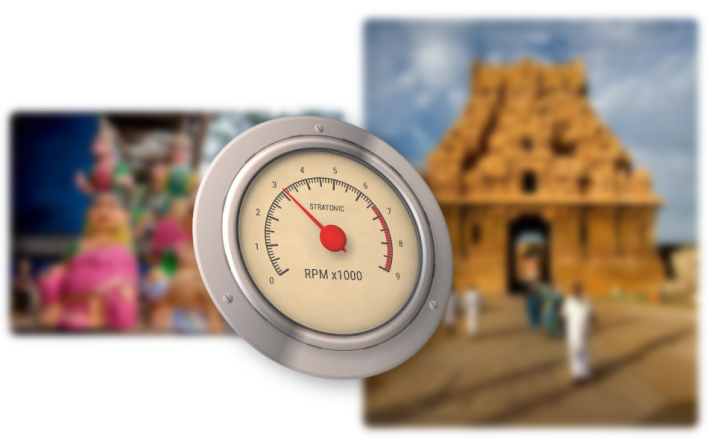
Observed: 3000,rpm
